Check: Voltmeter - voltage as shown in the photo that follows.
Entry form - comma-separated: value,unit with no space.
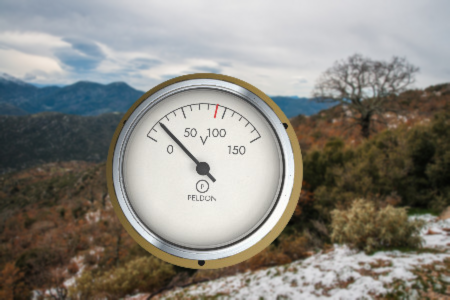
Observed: 20,V
